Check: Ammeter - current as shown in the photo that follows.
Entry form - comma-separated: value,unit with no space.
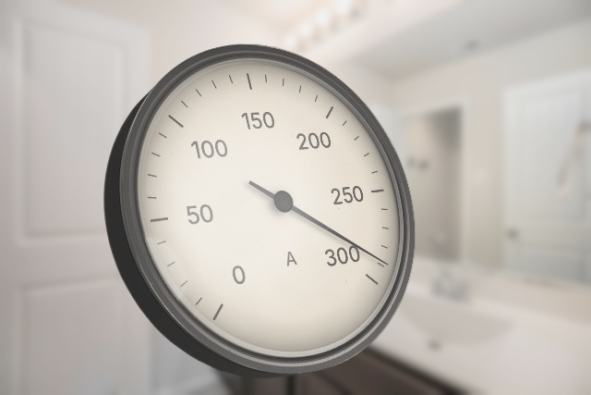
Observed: 290,A
